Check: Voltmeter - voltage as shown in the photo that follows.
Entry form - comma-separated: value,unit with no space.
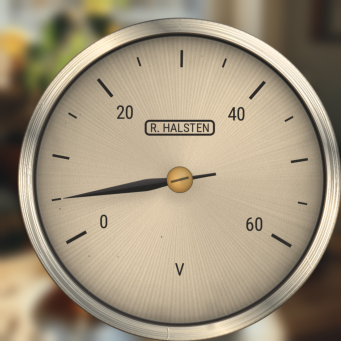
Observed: 5,V
